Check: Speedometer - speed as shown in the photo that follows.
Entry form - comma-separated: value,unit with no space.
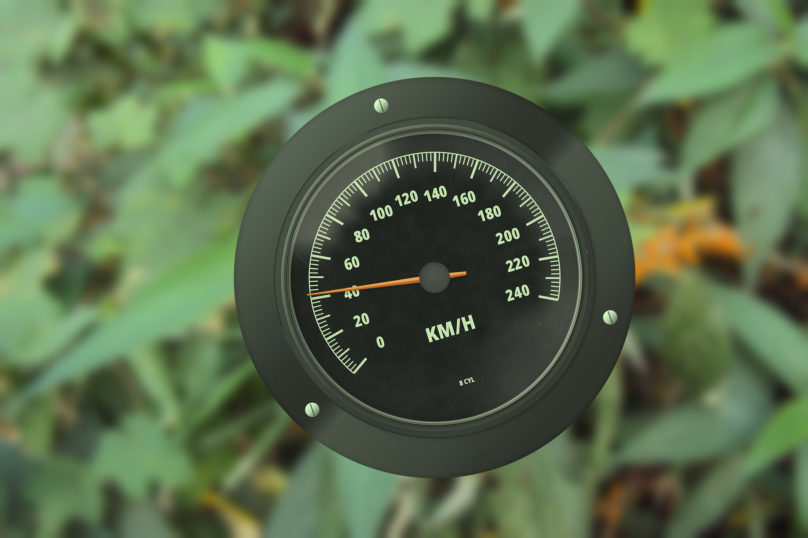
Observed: 42,km/h
